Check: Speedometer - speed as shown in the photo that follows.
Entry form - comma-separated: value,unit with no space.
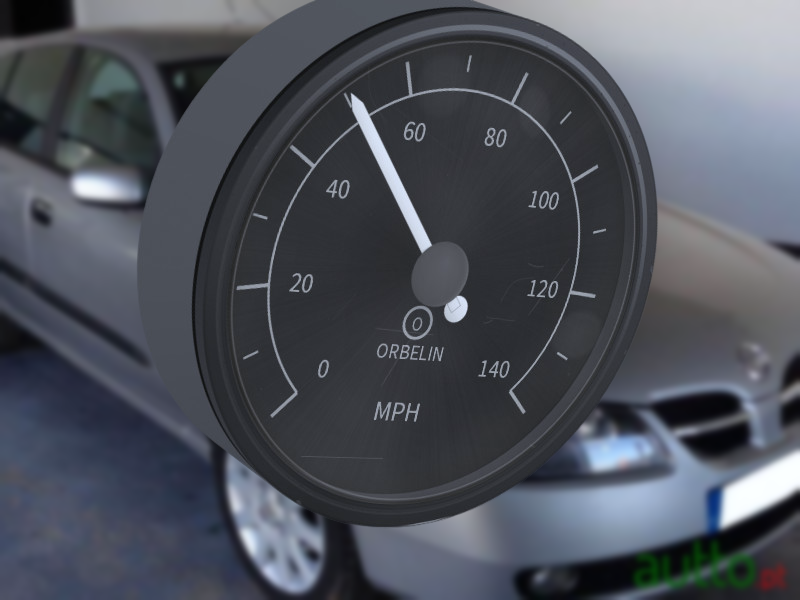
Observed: 50,mph
